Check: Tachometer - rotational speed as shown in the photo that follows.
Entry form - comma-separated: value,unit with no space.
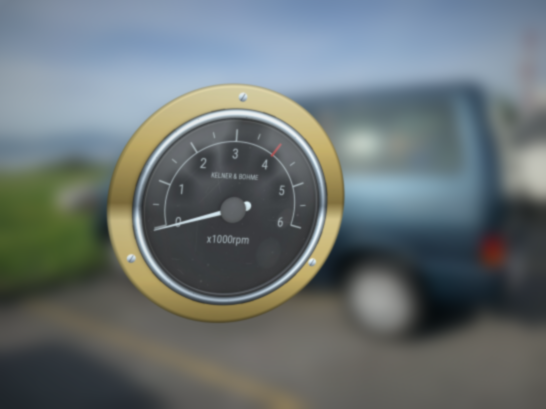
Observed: 0,rpm
